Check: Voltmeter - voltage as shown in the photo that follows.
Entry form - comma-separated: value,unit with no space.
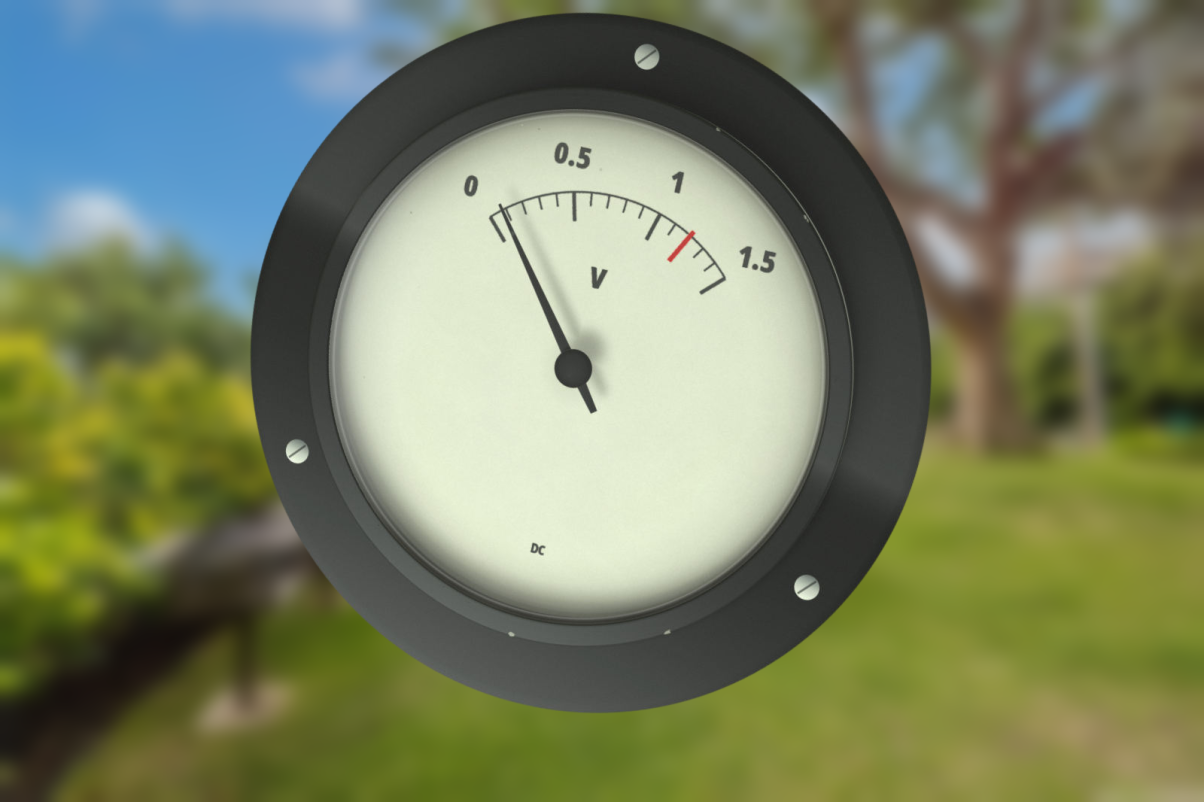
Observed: 0.1,V
